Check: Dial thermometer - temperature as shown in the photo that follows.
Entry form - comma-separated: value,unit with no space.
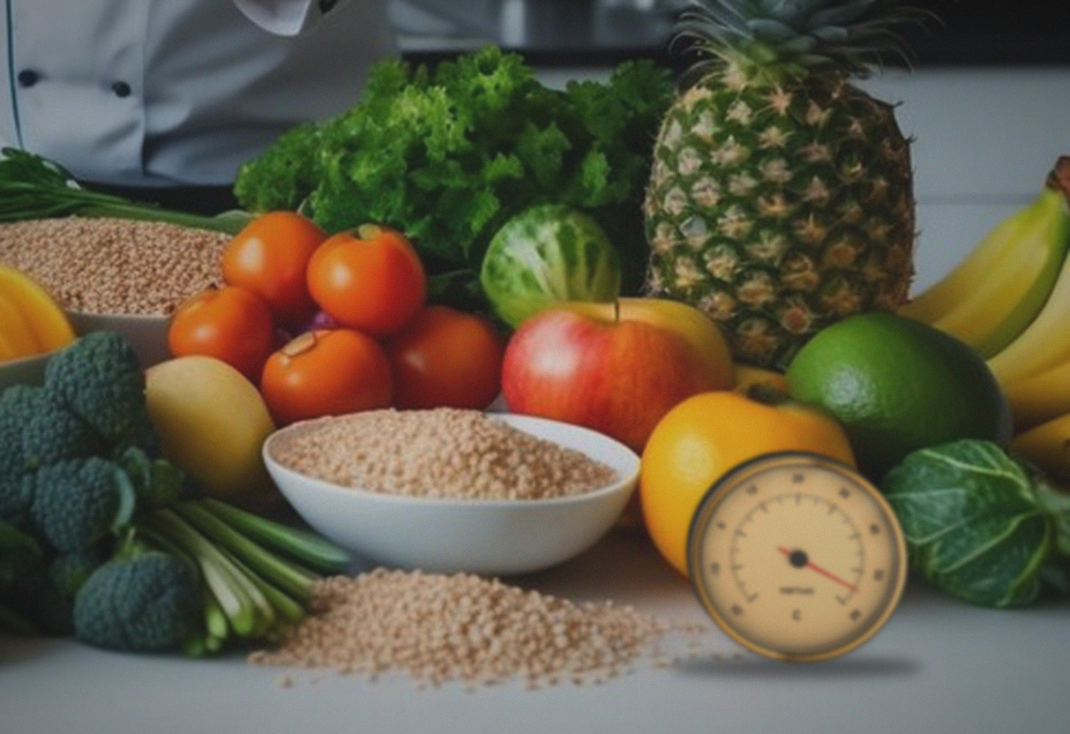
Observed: 55,°C
